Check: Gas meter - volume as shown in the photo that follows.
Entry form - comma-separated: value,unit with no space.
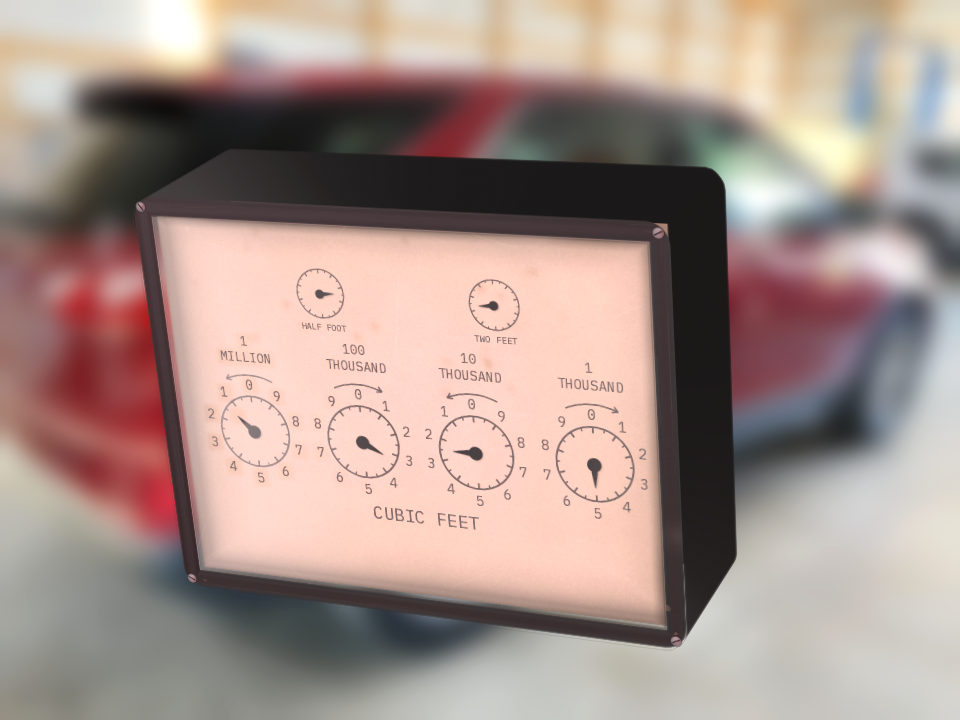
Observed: 132500,ft³
